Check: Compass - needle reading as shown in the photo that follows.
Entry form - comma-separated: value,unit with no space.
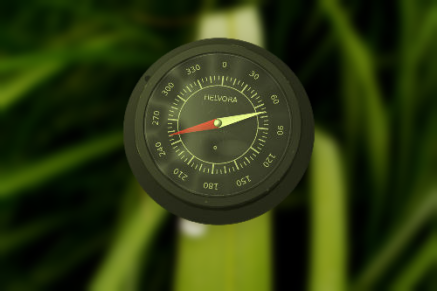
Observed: 250,°
